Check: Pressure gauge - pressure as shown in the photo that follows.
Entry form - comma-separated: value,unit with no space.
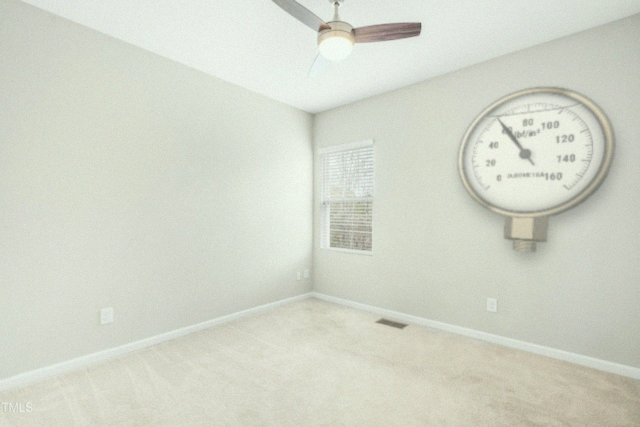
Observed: 60,psi
